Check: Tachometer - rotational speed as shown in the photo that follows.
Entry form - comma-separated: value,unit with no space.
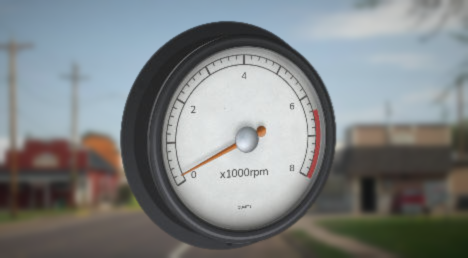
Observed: 200,rpm
